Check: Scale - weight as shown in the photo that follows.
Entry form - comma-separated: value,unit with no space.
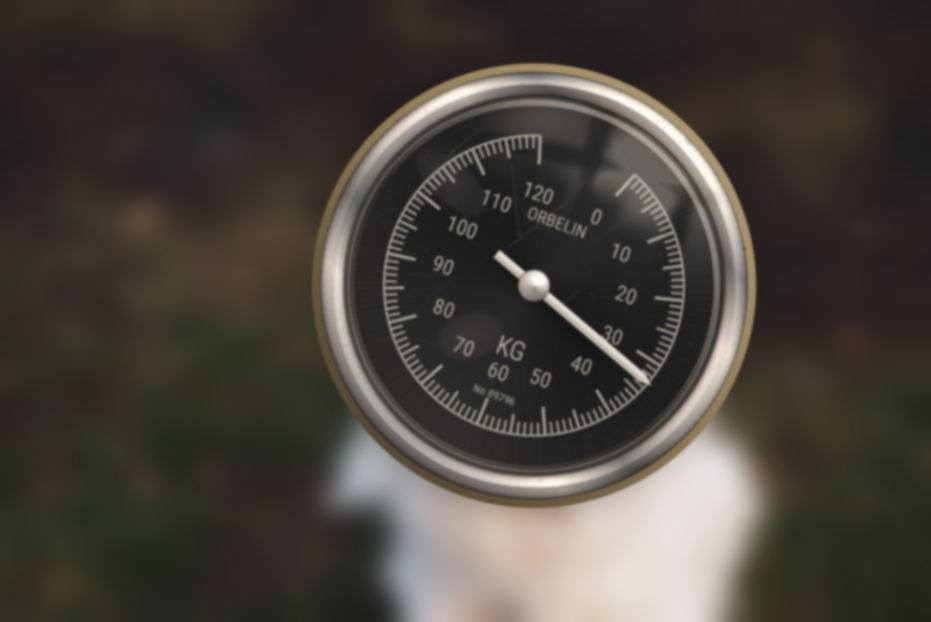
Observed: 33,kg
